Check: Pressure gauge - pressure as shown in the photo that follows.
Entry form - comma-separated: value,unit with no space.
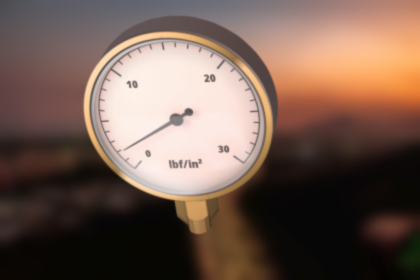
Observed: 2,psi
